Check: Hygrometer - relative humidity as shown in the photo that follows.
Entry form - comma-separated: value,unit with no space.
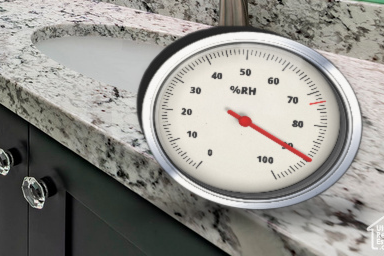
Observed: 90,%
